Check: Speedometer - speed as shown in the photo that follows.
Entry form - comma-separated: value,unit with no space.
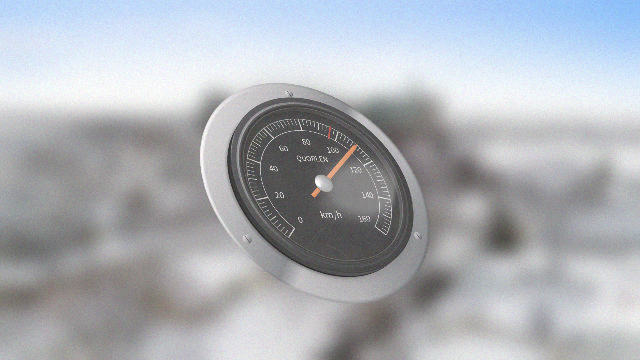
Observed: 110,km/h
